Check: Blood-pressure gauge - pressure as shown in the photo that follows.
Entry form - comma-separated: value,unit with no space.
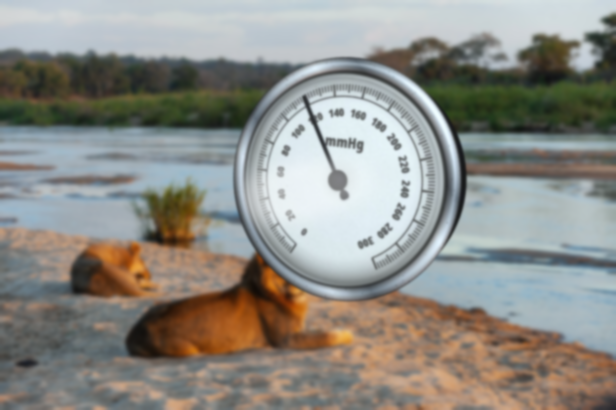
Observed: 120,mmHg
